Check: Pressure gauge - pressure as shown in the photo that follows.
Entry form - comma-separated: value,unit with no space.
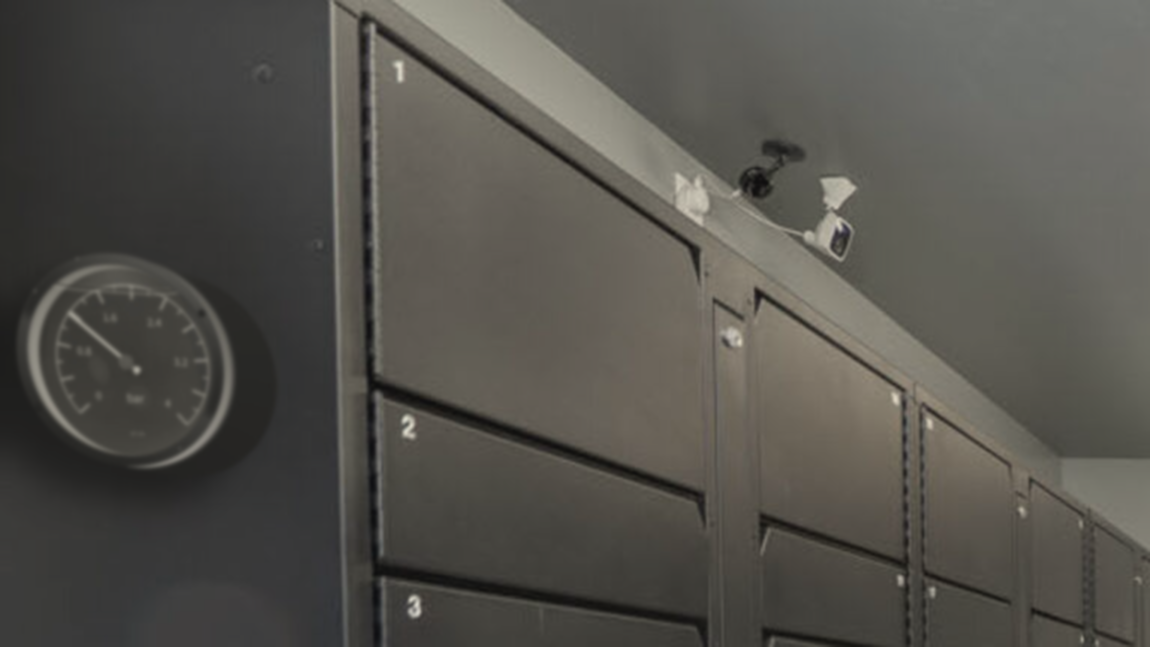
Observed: 1.2,bar
